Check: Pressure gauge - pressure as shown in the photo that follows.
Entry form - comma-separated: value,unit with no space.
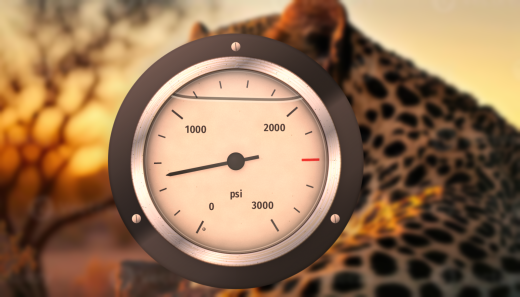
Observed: 500,psi
